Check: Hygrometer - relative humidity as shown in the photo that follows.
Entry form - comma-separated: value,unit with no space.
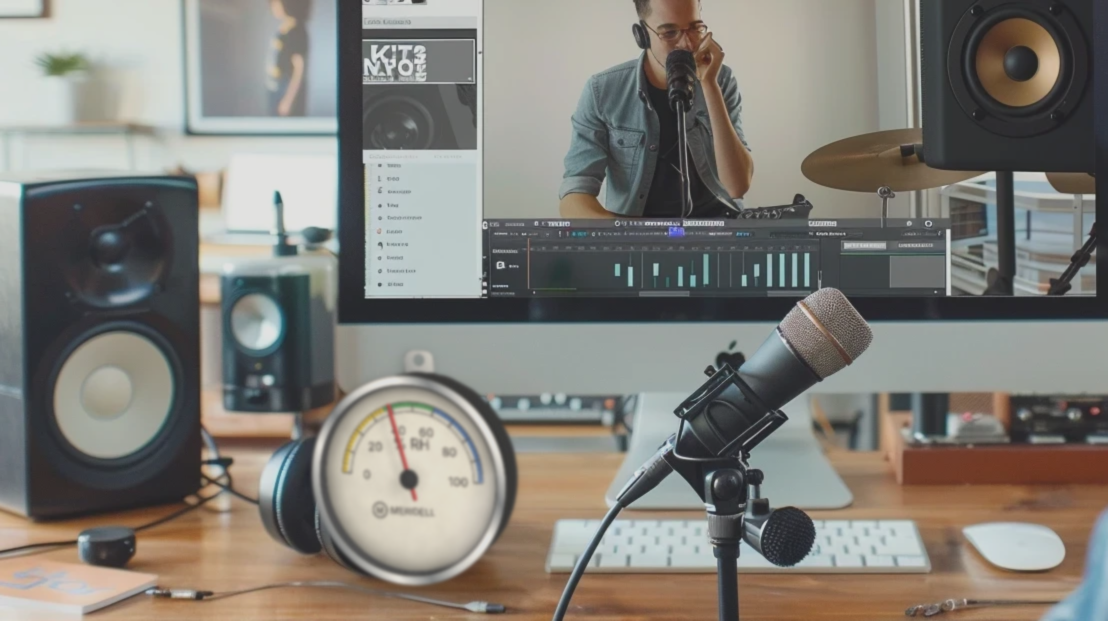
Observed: 40,%
